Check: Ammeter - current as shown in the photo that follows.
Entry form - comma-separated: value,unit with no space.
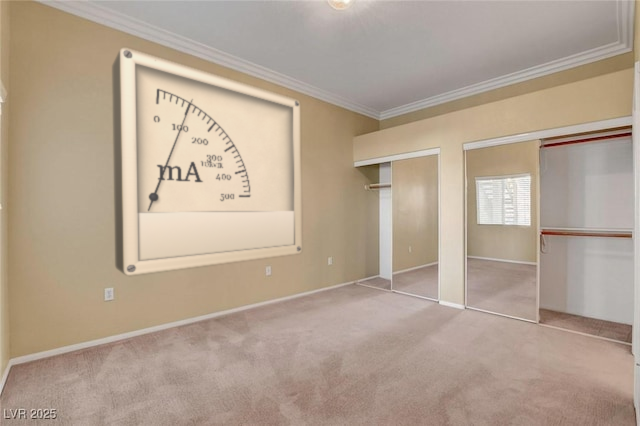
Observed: 100,mA
